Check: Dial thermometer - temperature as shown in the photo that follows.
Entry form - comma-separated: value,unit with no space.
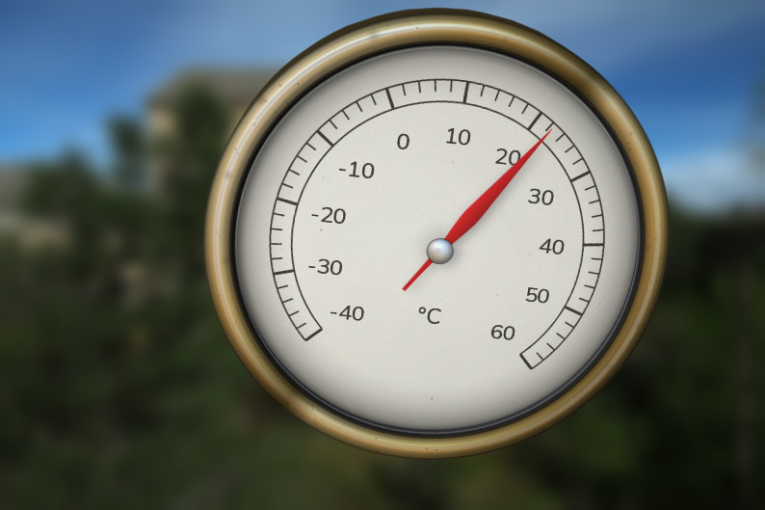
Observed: 22,°C
